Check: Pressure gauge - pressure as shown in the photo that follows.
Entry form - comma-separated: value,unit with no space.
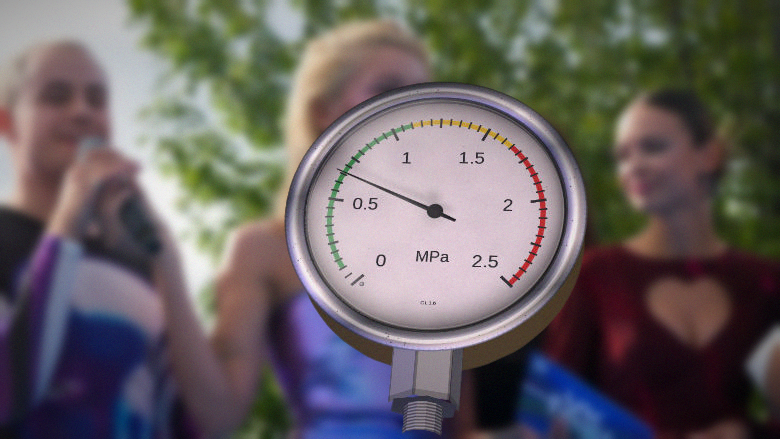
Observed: 0.65,MPa
